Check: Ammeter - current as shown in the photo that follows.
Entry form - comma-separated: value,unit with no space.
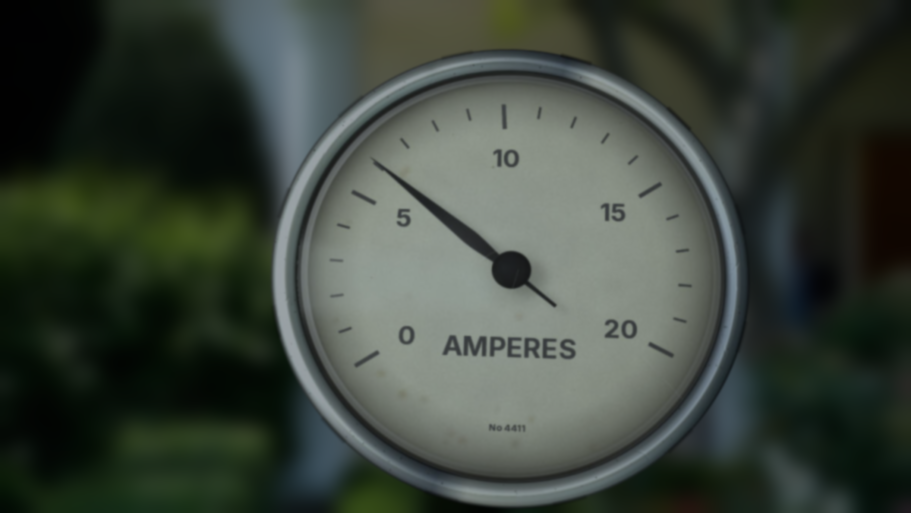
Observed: 6,A
